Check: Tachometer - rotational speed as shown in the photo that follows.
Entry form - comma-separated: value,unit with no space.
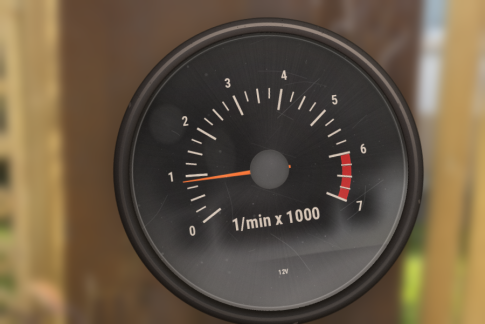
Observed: 875,rpm
